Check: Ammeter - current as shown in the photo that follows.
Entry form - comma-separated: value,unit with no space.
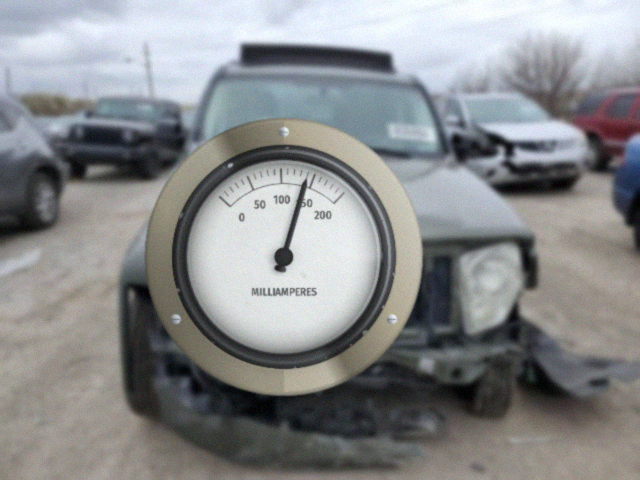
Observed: 140,mA
